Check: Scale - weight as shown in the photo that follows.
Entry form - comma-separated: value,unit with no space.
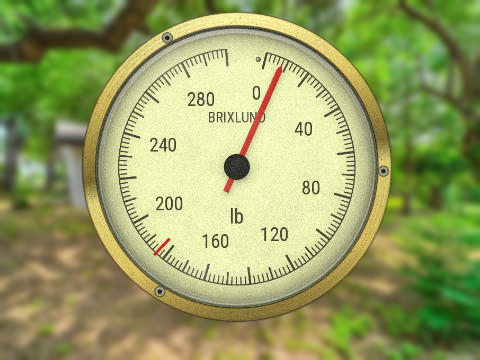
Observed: 8,lb
